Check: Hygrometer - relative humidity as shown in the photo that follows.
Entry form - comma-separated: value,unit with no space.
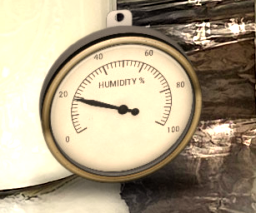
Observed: 20,%
